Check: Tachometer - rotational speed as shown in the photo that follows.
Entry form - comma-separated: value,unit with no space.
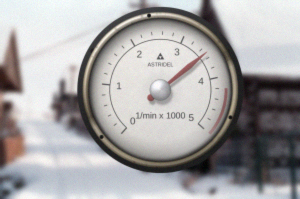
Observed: 3500,rpm
